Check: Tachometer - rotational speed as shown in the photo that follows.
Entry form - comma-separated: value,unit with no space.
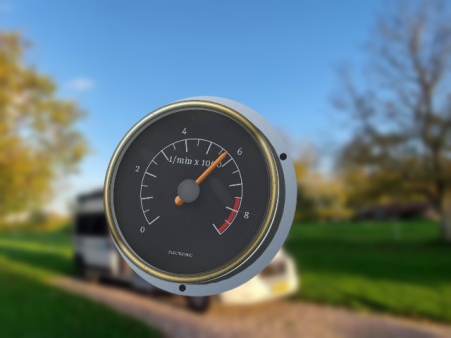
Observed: 5750,rpm
